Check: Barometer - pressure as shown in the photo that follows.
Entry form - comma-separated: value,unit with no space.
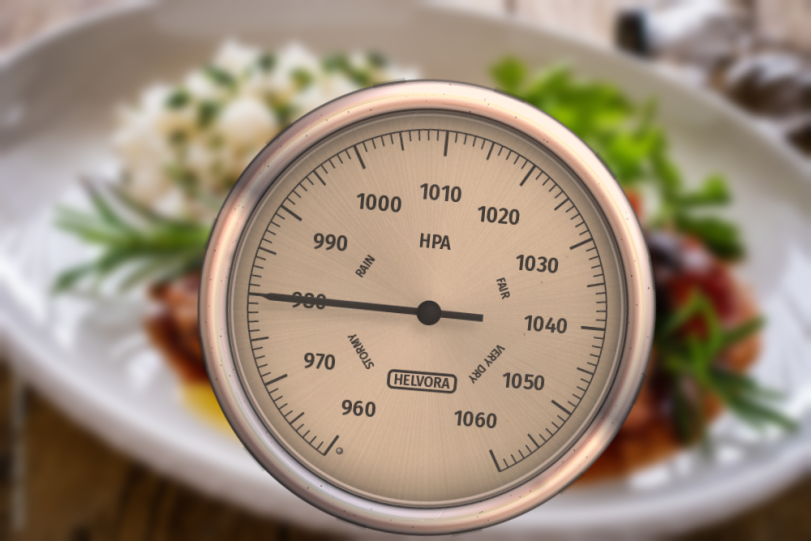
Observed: 980,hPa
